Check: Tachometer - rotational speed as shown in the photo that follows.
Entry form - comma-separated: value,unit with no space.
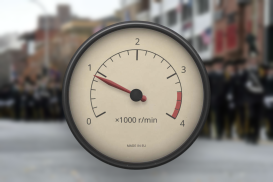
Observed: 900,rpm
